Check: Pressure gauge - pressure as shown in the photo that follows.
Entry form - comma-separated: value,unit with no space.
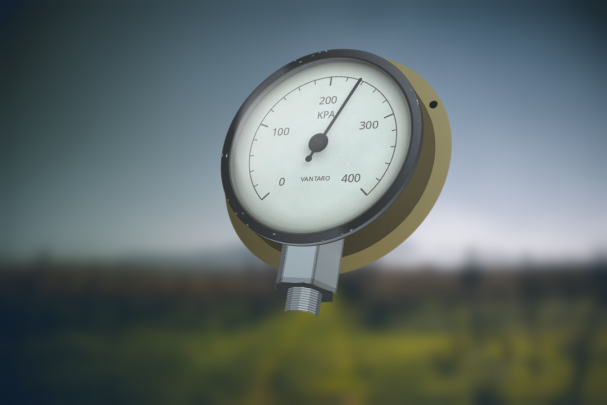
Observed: 240,kPa
